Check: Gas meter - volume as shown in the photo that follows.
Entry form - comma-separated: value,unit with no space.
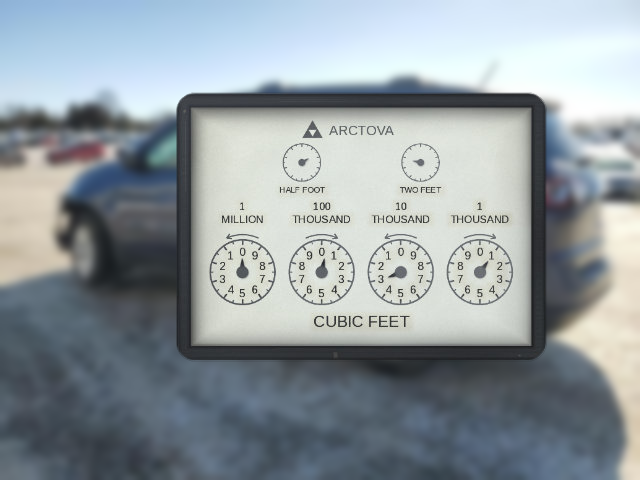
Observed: 3100,ft³
